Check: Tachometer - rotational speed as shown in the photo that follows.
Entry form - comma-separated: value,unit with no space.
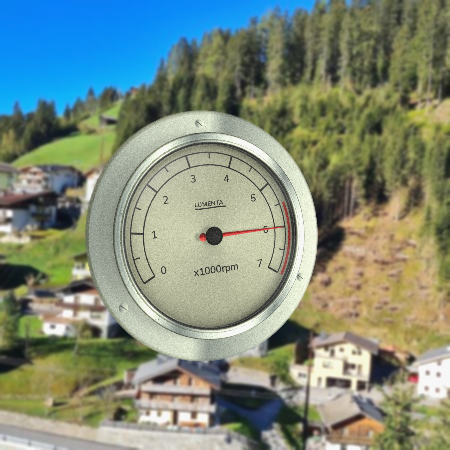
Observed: 6000,rpm
